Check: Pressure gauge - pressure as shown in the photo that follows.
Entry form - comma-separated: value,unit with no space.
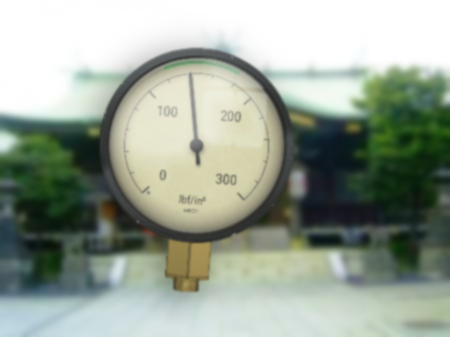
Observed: 140,psi
